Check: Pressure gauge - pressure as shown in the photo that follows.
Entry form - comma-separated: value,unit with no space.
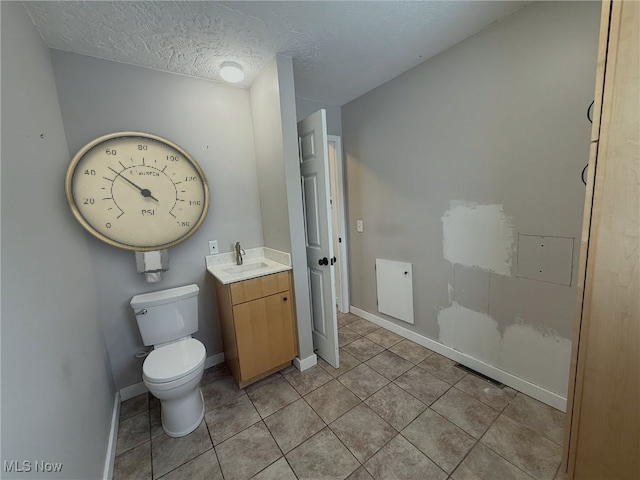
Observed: 50,psi
